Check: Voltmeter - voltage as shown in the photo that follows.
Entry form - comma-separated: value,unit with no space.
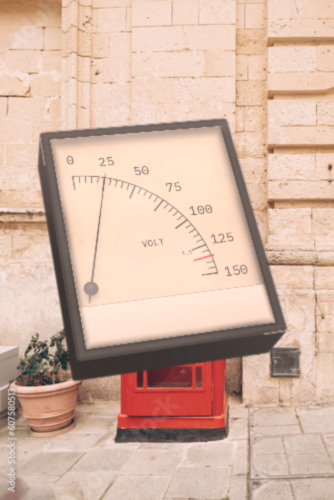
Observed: 25,V
